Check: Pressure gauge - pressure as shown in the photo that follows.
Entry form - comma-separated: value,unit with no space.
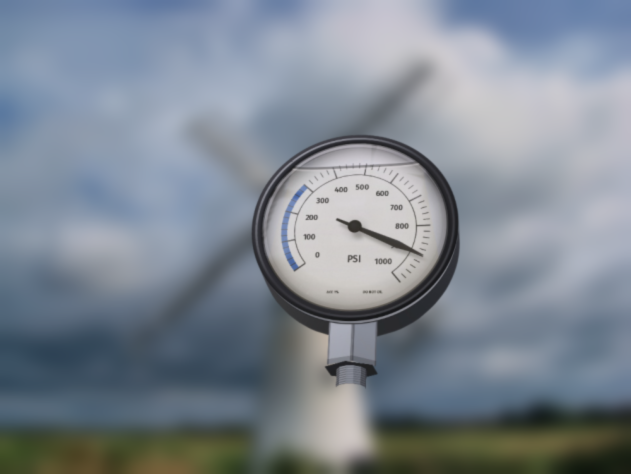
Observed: 900,psi
